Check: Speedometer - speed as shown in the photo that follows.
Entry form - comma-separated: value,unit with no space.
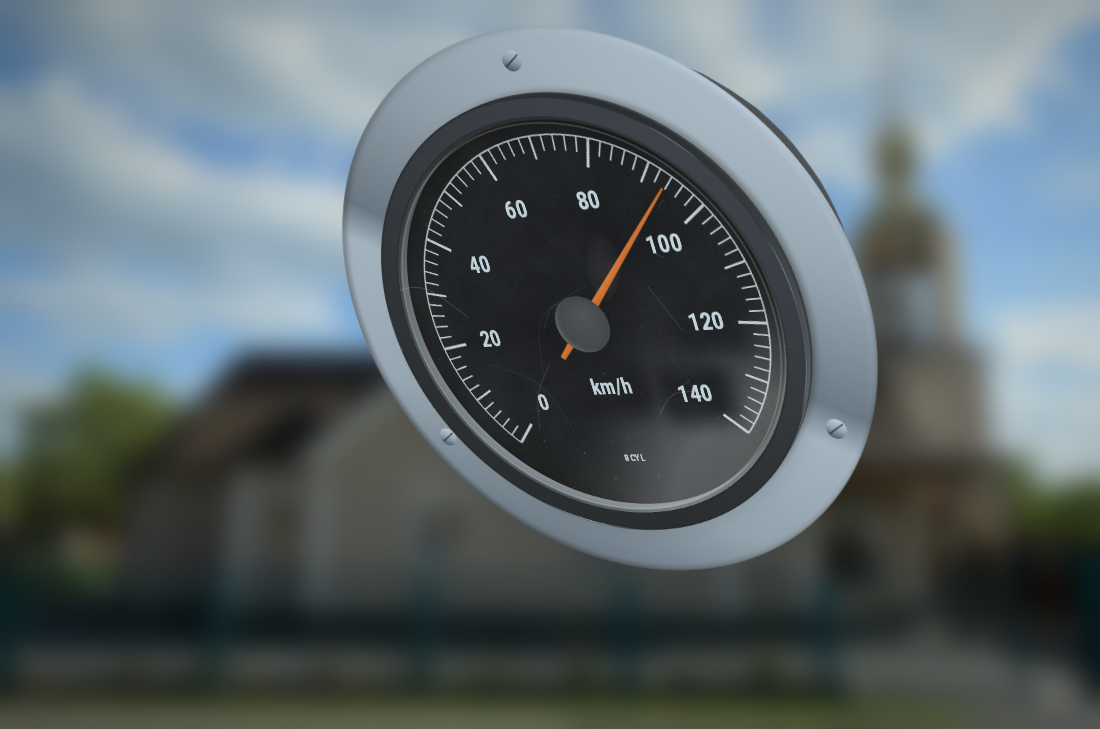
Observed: 94,km/h
